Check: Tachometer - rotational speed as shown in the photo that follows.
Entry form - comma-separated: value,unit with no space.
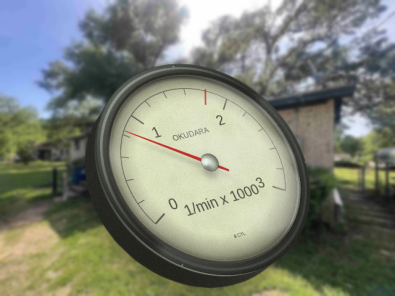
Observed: 800,rpm
